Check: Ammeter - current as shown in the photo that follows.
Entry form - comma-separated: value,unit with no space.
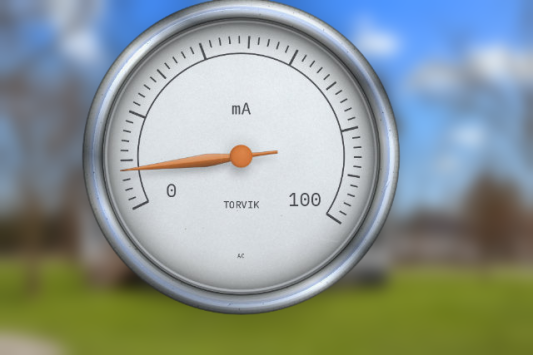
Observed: 8,mA
